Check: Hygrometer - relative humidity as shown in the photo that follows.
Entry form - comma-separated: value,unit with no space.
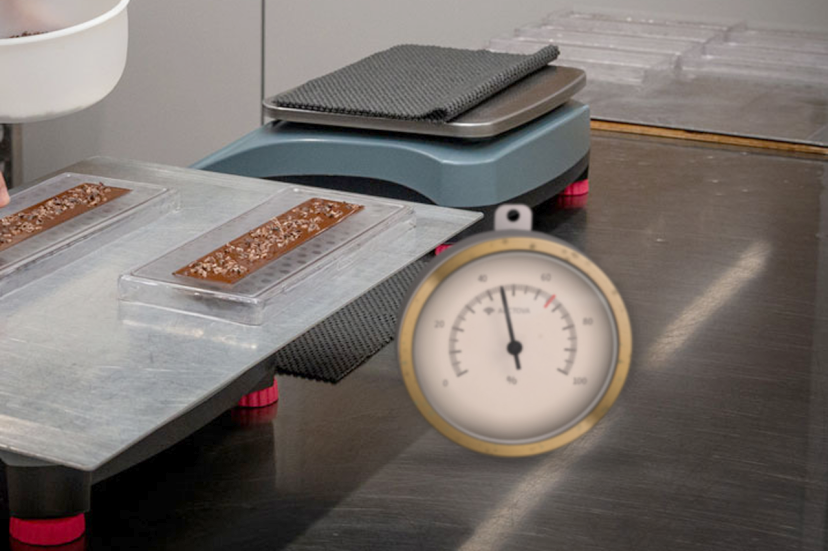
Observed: 45,%
